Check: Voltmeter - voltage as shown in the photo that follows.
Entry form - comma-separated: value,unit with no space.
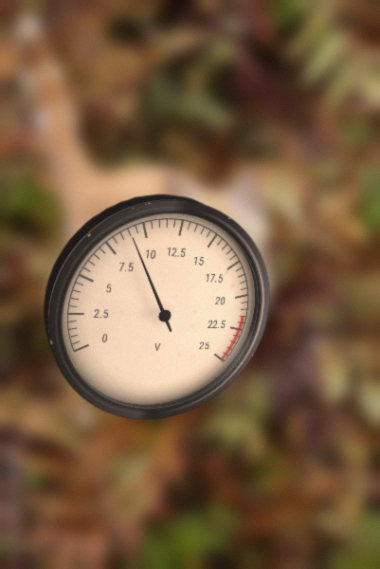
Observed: 9,V
